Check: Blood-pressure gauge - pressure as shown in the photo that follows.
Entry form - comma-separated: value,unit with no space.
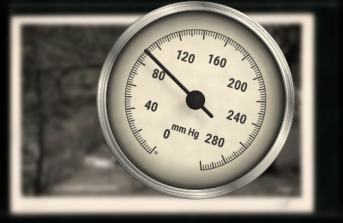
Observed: 90,mmHg
